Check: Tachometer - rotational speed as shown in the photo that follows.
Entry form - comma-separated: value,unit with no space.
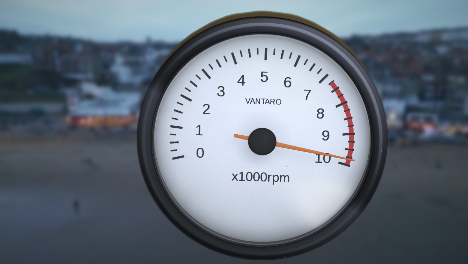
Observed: 9750,rpm
